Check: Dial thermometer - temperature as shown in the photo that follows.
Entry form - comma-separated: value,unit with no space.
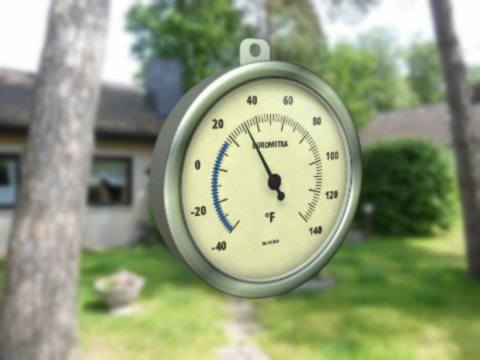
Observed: 30,°F
